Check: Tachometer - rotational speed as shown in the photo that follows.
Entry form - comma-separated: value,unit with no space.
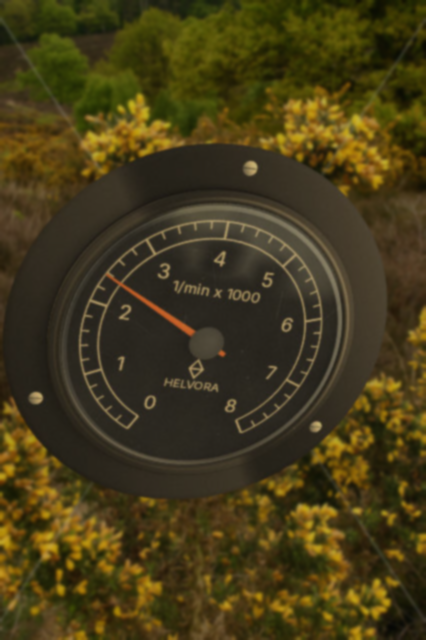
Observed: 2400,rpm
